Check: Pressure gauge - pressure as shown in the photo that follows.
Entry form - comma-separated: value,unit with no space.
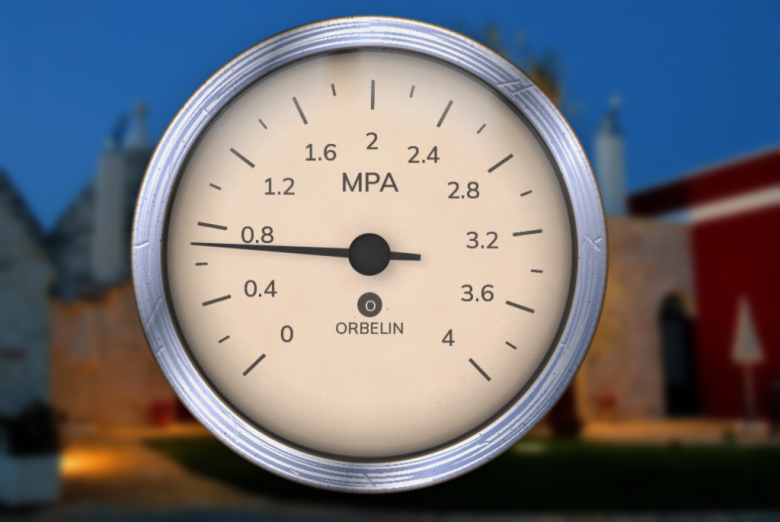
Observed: 0.7,MPa
